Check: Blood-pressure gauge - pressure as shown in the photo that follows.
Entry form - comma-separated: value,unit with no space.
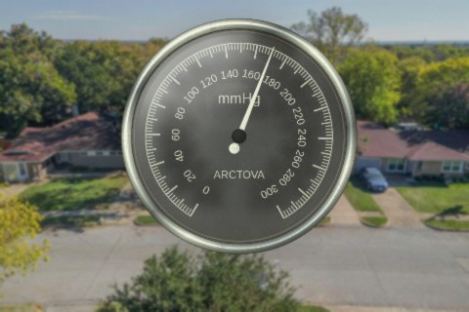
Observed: 170,mmHg
